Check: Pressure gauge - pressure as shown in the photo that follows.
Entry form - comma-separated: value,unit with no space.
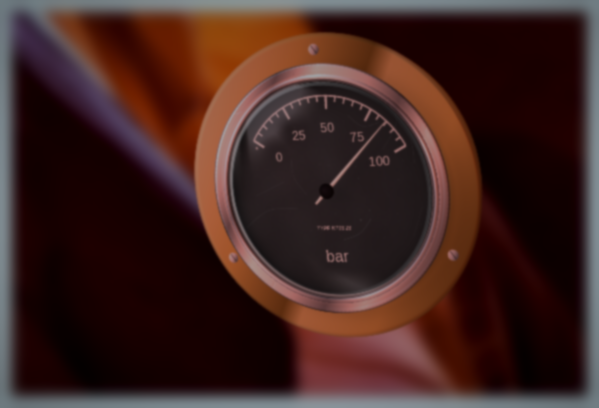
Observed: 85,bar
